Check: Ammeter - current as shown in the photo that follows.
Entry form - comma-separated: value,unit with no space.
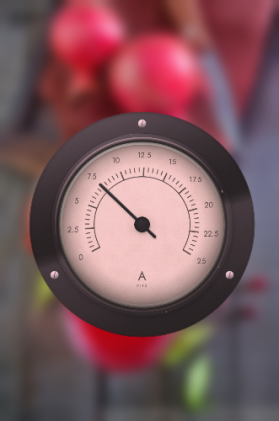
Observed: 7.5,A
